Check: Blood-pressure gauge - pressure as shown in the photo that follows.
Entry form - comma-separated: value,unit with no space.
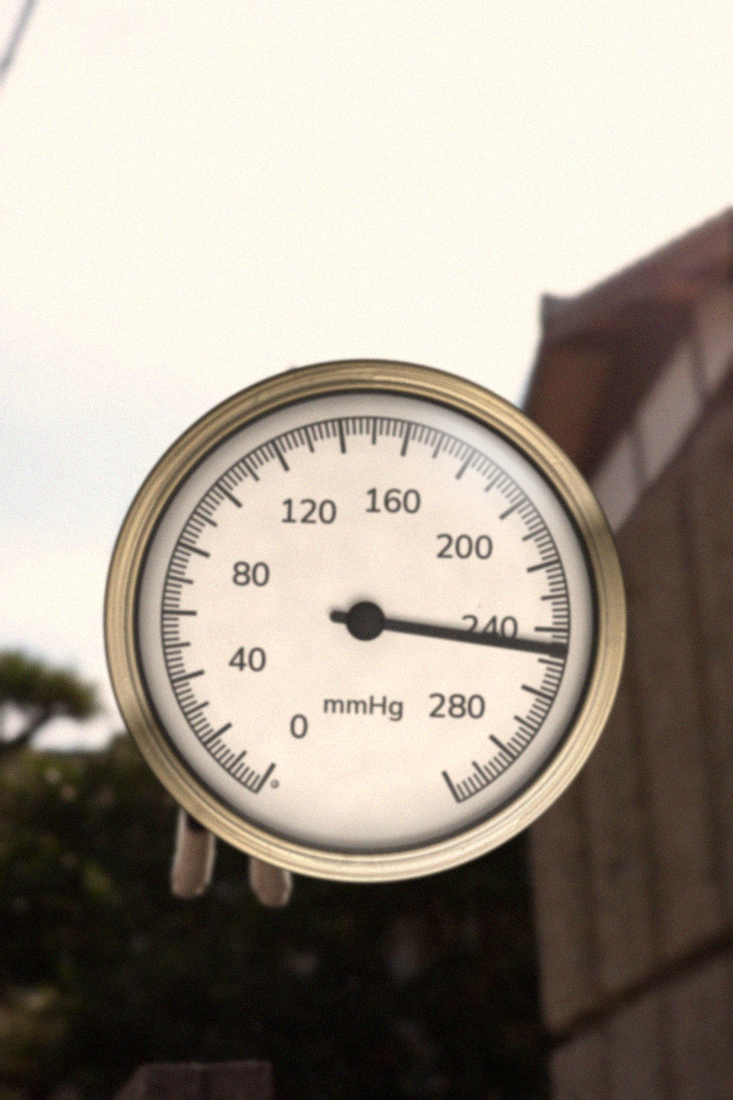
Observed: 246,mmHg
